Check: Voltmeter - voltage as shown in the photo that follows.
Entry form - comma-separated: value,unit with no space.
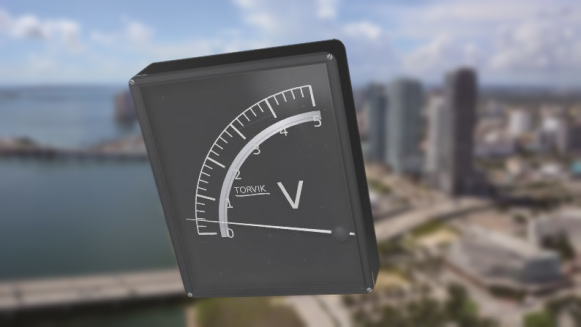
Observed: 0.4,V
